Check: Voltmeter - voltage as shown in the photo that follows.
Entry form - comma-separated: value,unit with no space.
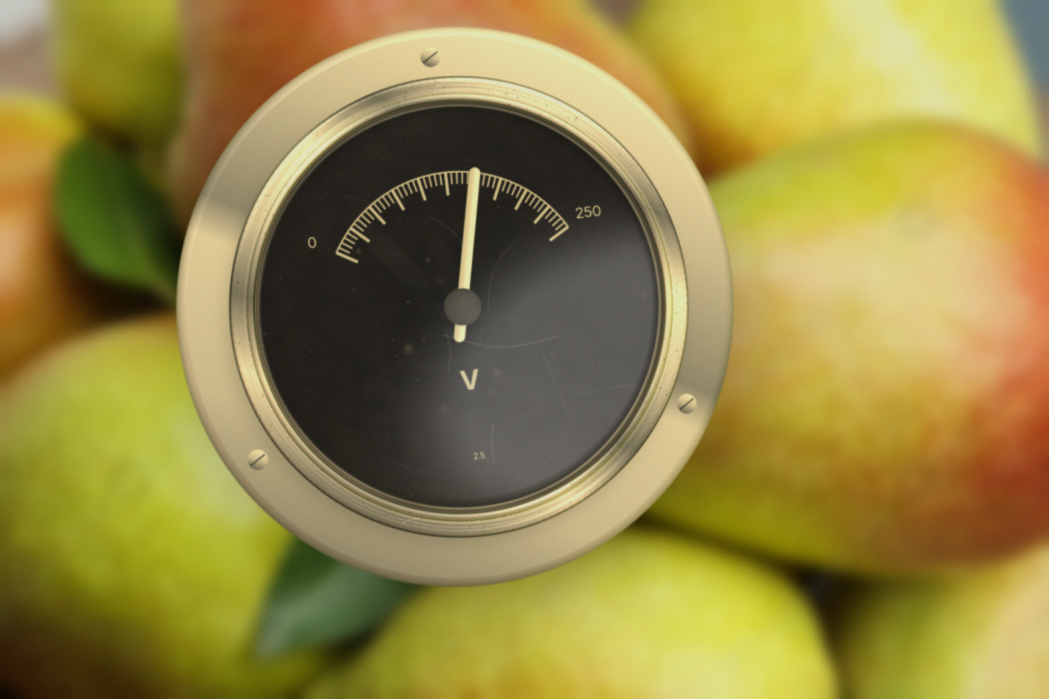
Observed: 150,V
